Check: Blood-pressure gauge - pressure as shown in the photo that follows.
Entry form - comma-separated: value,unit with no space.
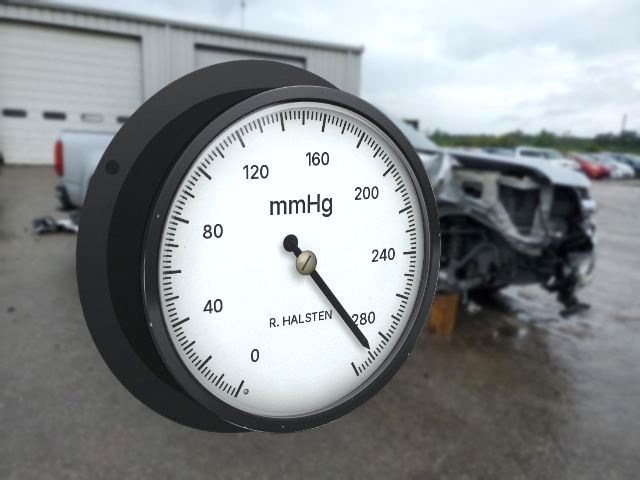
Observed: 290,mmHg
